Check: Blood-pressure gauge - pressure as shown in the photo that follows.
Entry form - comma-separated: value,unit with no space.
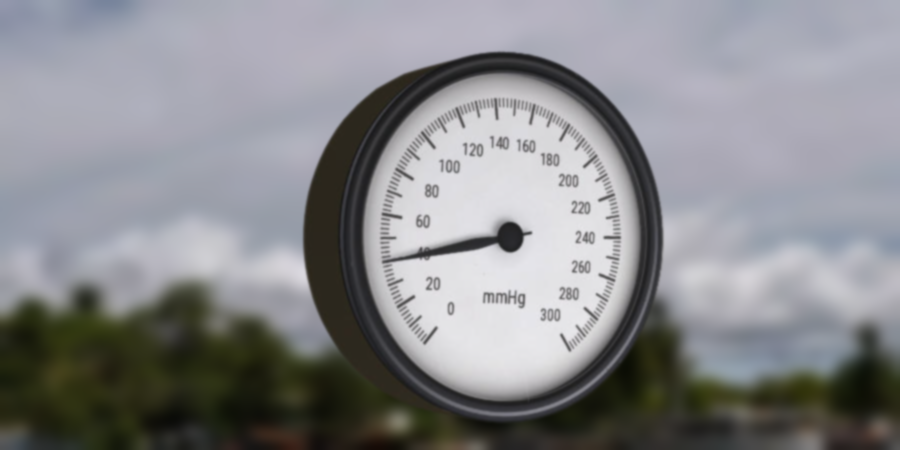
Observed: 40,mmHg
